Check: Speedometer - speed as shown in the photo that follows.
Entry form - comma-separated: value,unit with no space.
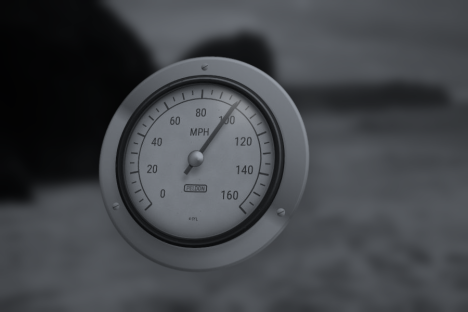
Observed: 100,mph
